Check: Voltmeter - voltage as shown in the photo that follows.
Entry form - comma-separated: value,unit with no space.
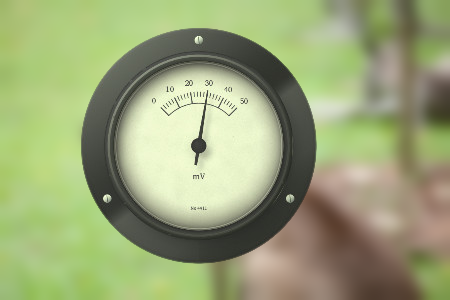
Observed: 30,mV
